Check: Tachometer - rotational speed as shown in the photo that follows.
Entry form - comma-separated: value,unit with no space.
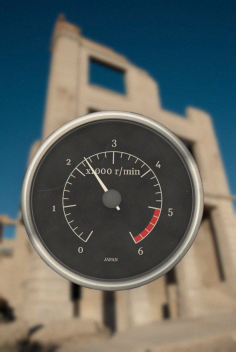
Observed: 2300,rpm
